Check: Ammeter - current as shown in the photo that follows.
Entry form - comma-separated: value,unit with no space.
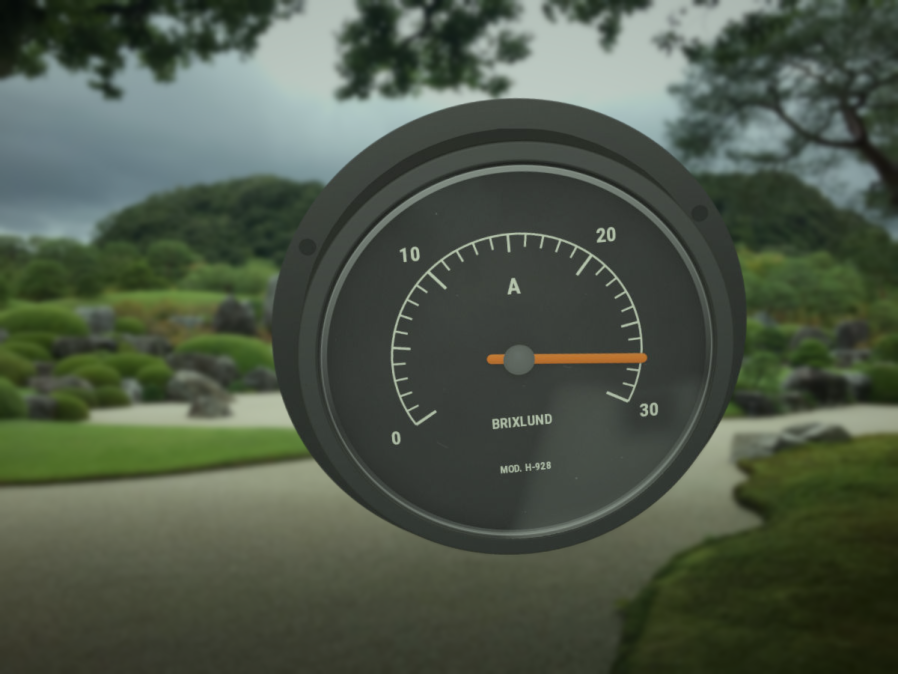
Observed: 27,A
